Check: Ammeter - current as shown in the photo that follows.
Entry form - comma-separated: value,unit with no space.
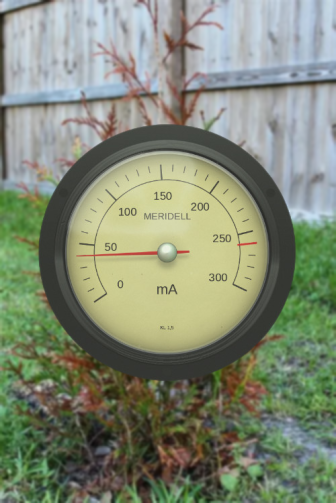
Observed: 40,mA
